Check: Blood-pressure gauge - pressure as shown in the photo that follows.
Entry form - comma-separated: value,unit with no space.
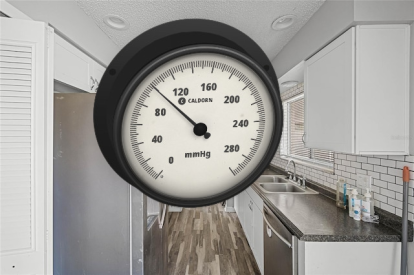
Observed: 100,mmHg
